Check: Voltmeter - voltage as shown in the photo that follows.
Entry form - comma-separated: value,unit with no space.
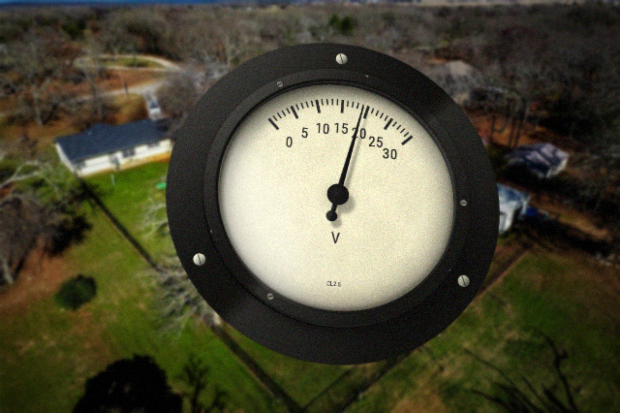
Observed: 19,V
